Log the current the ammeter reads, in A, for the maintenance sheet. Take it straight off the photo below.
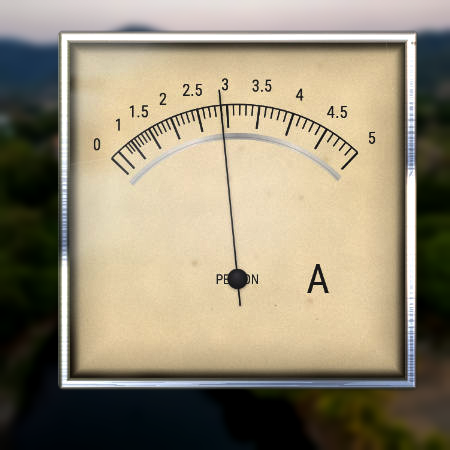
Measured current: 2.9 A
